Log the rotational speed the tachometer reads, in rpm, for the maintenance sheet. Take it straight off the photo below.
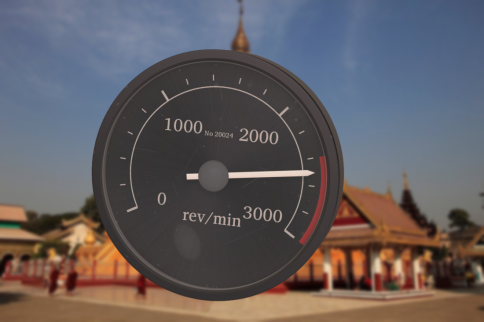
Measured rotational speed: 2500 rpm
